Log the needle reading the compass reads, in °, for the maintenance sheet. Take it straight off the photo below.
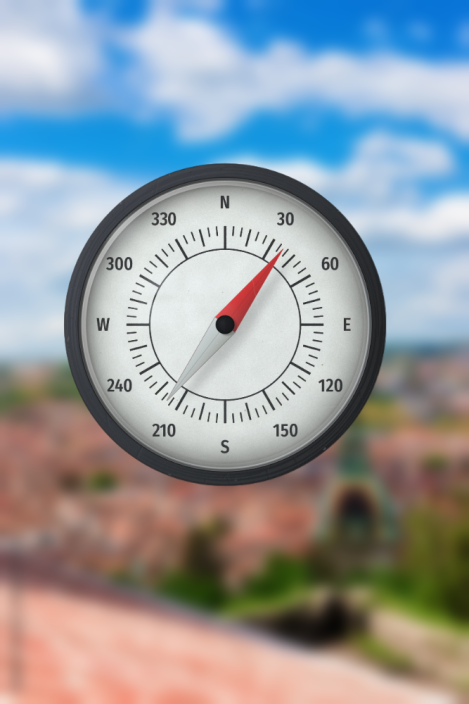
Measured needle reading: 37.5 °
